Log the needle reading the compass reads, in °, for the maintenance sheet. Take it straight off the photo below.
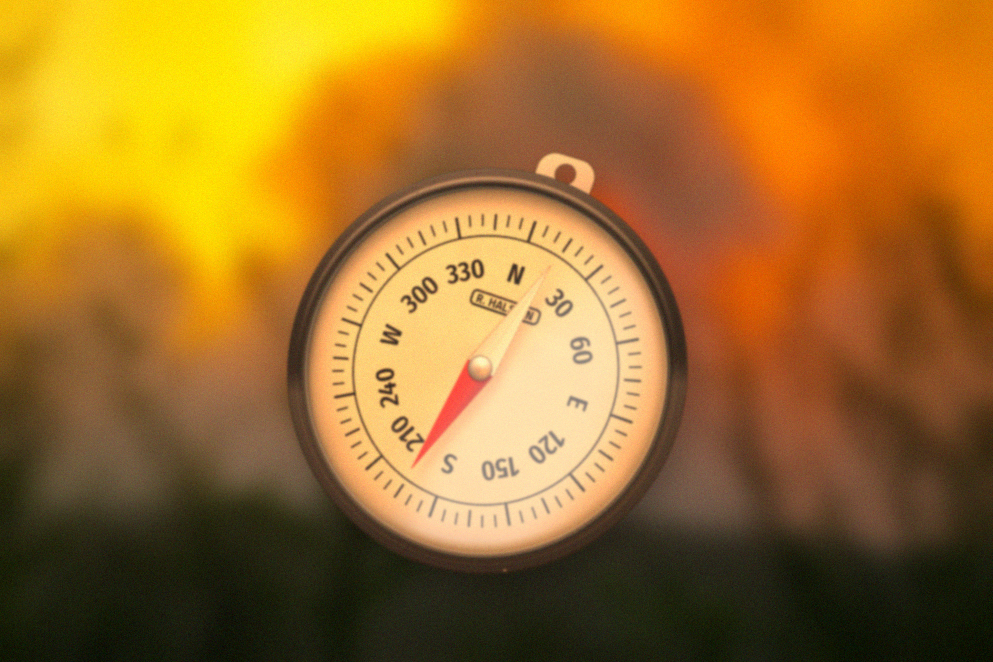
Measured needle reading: 195 °
